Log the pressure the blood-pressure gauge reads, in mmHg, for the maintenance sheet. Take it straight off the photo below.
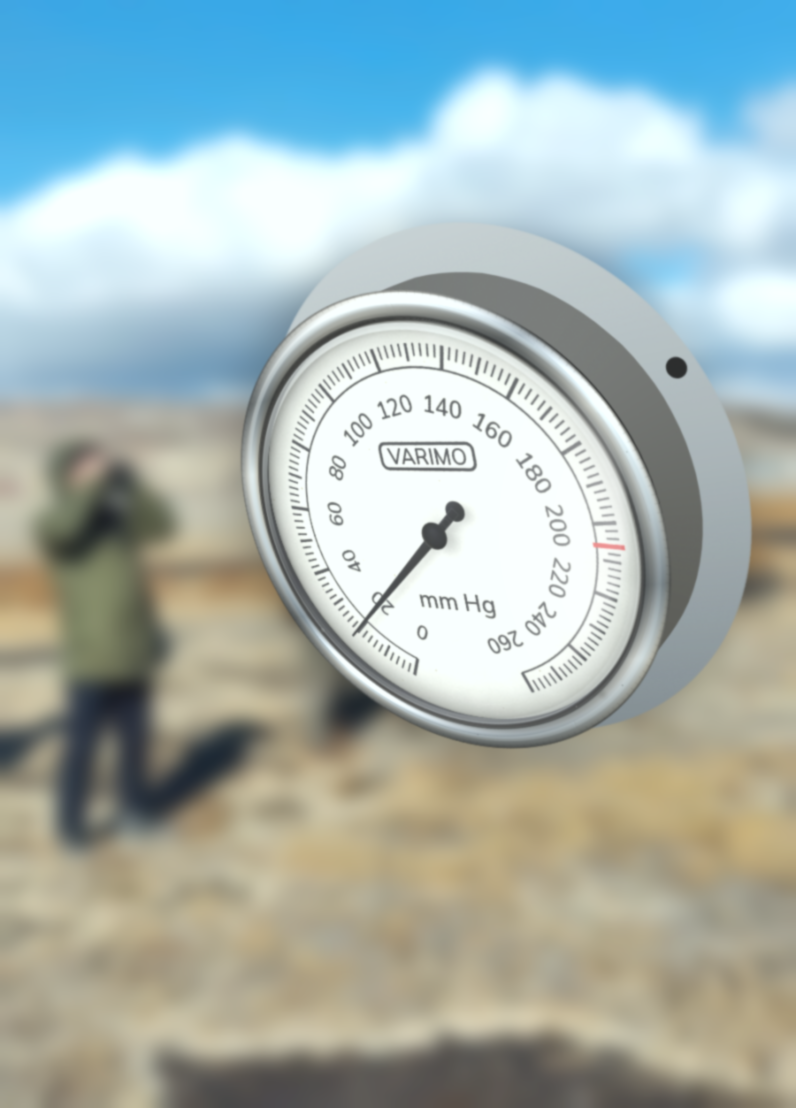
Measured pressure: 20 mmHg
